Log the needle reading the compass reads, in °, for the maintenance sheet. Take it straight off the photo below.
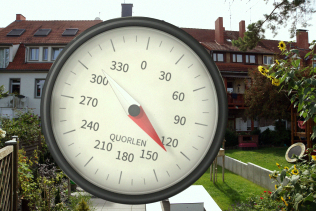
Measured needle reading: 130 °
